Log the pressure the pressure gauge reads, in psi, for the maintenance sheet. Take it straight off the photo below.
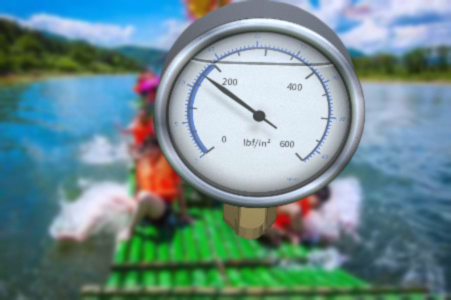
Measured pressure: 175 psi
